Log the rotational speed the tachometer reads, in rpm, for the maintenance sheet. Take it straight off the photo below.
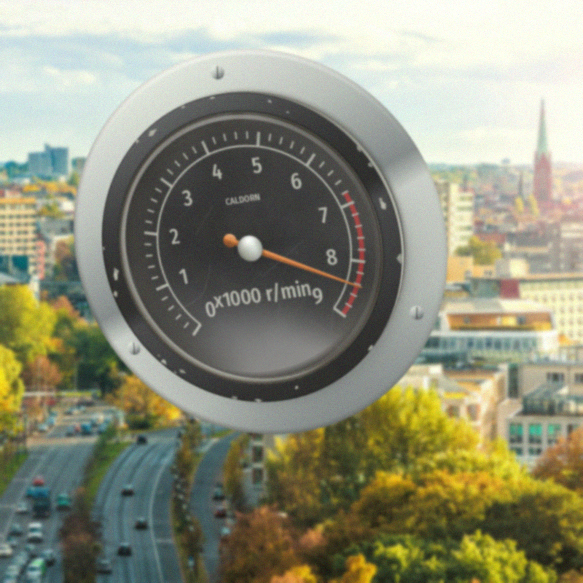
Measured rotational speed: 8400 rpm
